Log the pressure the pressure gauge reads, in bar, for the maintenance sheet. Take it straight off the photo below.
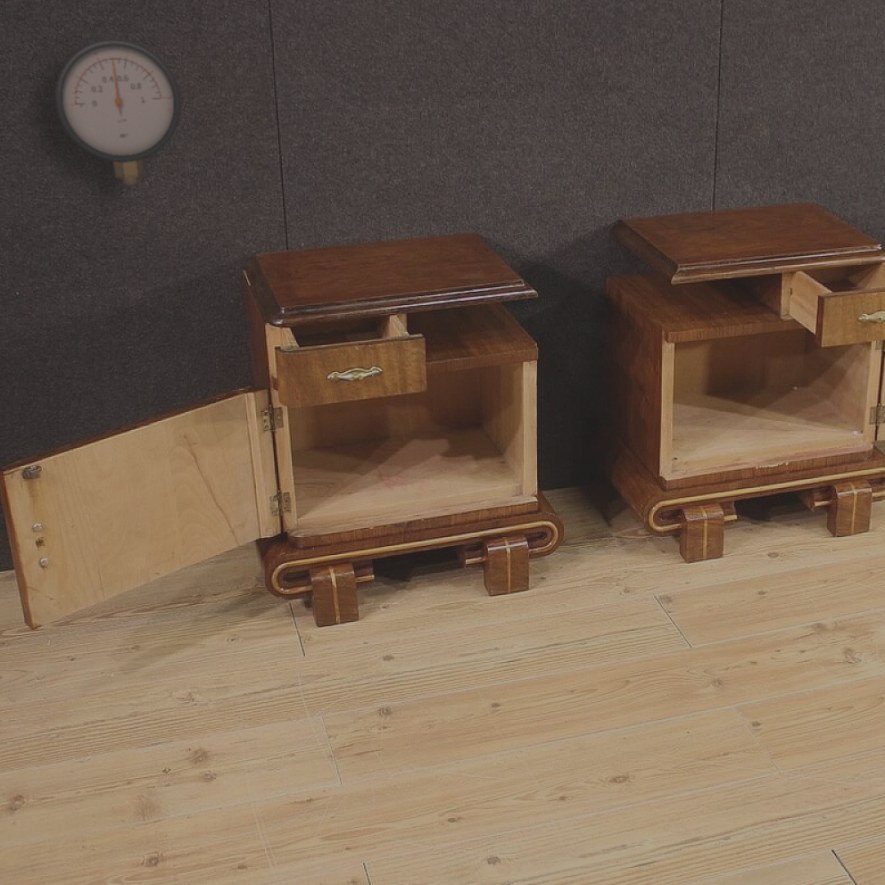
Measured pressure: 0.5 bar
